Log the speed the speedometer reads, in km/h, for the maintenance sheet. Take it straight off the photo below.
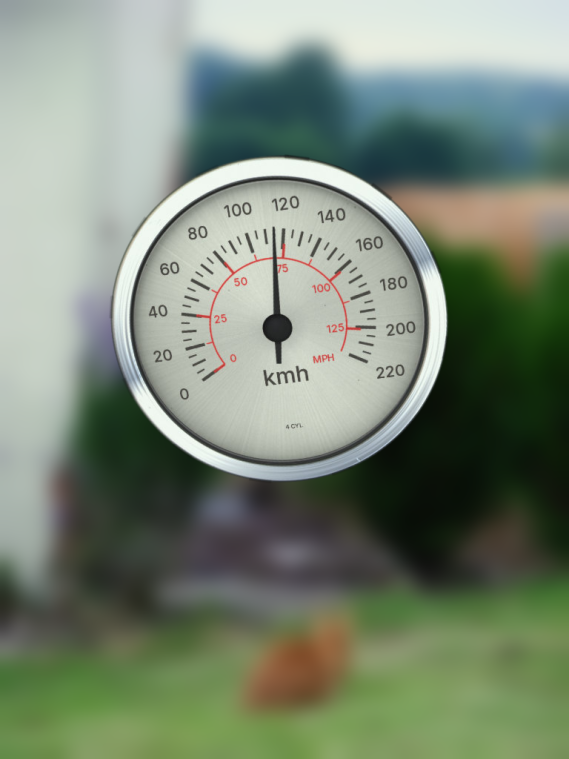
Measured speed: 115 km/h
